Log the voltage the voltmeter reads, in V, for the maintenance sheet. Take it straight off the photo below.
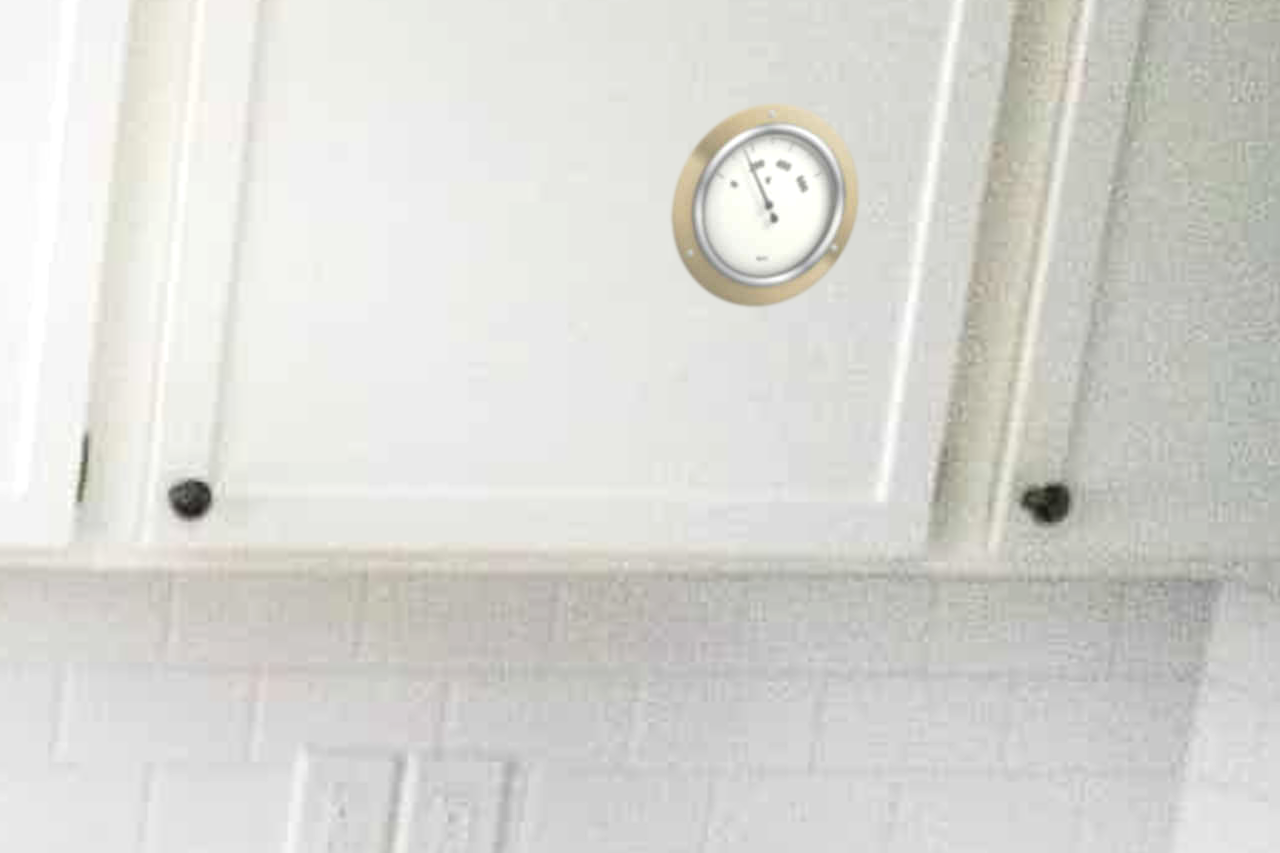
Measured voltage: 150 V
